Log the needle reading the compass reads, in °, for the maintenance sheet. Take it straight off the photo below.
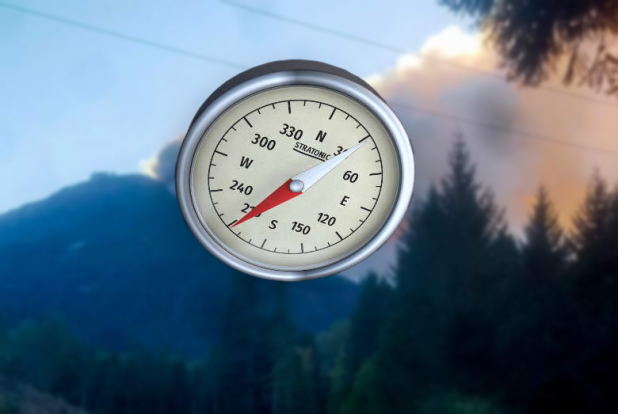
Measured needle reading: 210 °
